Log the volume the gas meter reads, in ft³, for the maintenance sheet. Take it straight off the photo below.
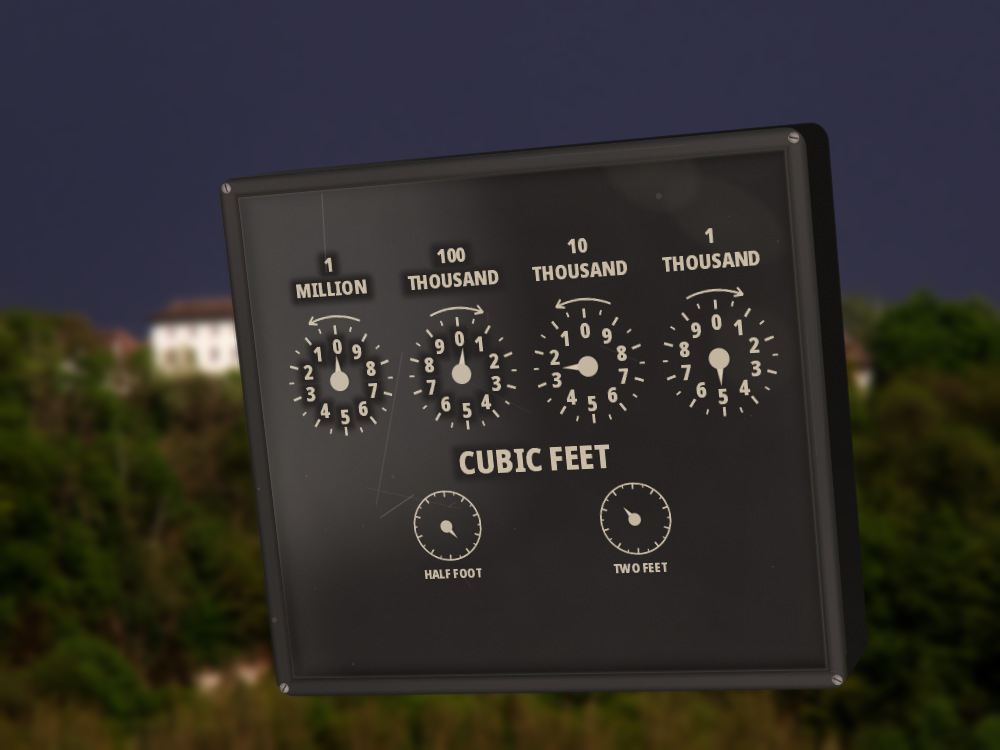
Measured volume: 2500 ft³
